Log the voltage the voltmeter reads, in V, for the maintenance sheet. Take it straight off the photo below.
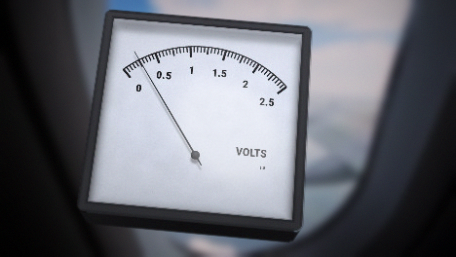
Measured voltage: 0.25 V
